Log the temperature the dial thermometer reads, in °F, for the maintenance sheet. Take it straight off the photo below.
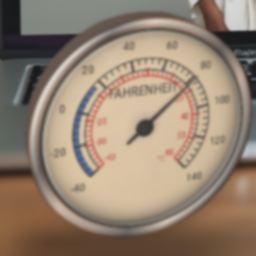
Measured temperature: 80 °F
